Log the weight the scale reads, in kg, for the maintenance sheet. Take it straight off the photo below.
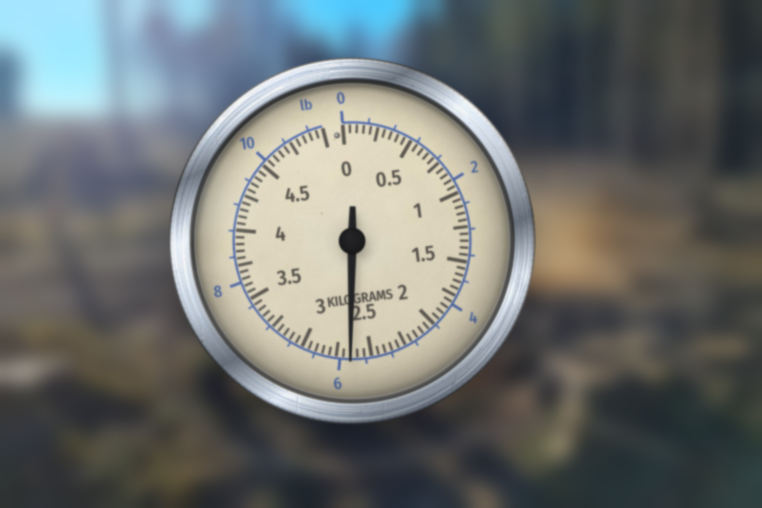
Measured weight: 2.65 kg
